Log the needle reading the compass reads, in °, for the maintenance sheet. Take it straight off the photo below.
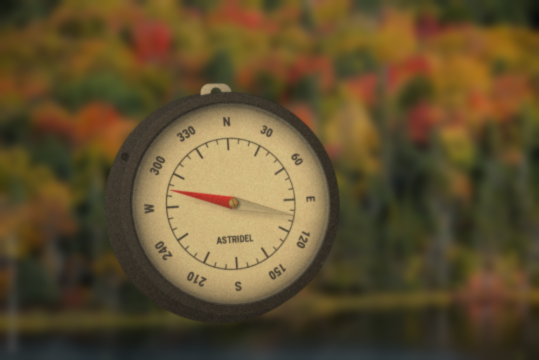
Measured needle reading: 285 °
